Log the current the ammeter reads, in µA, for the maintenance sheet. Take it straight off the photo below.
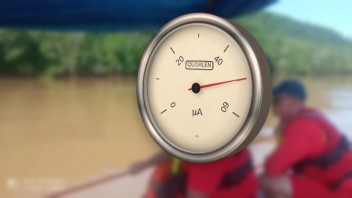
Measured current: 50 µA
